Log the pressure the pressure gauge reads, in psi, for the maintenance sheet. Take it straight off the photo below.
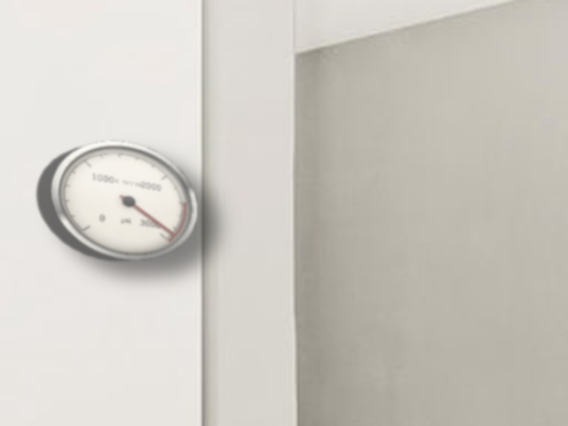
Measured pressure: 2900 psi
